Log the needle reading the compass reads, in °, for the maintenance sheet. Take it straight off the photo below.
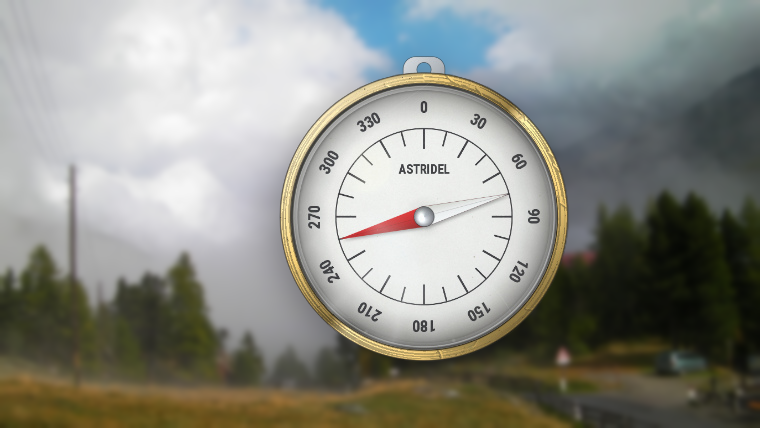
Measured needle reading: 255 °
